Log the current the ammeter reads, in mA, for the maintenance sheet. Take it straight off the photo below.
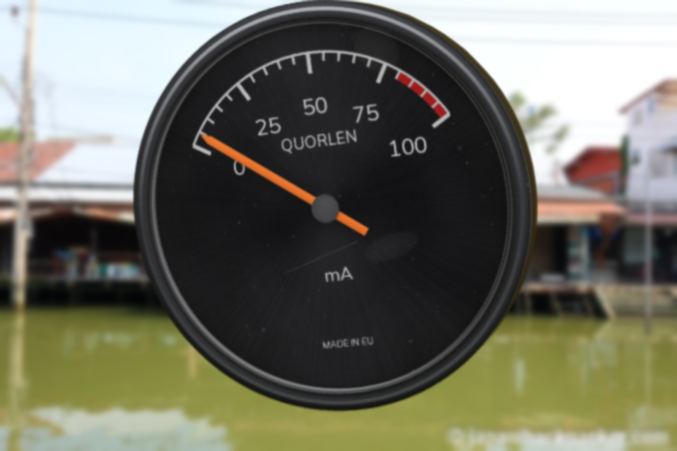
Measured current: 5 mA
